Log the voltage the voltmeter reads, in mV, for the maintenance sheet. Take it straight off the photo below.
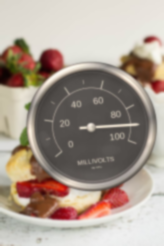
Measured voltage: 90 mV
